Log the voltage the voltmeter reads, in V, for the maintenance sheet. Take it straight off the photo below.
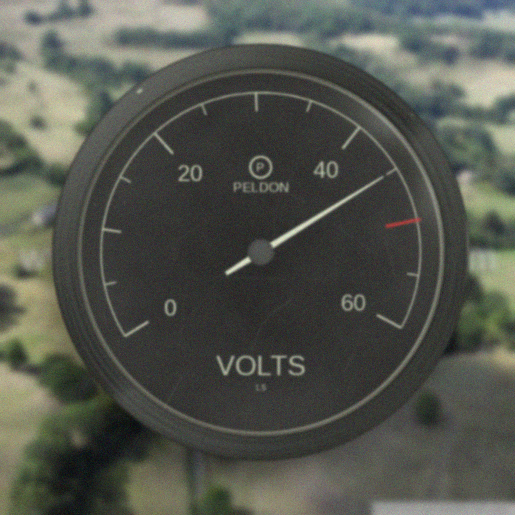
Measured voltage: 45 V
